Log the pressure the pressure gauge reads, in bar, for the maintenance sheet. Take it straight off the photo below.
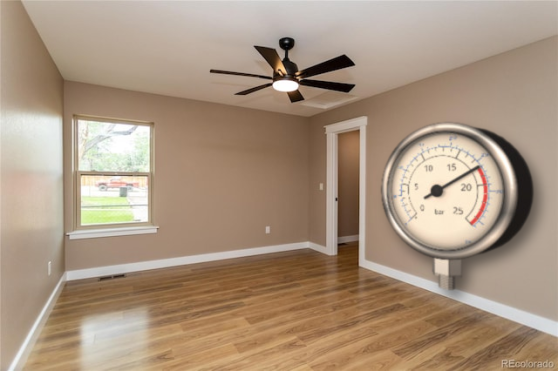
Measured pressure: 18 bar
